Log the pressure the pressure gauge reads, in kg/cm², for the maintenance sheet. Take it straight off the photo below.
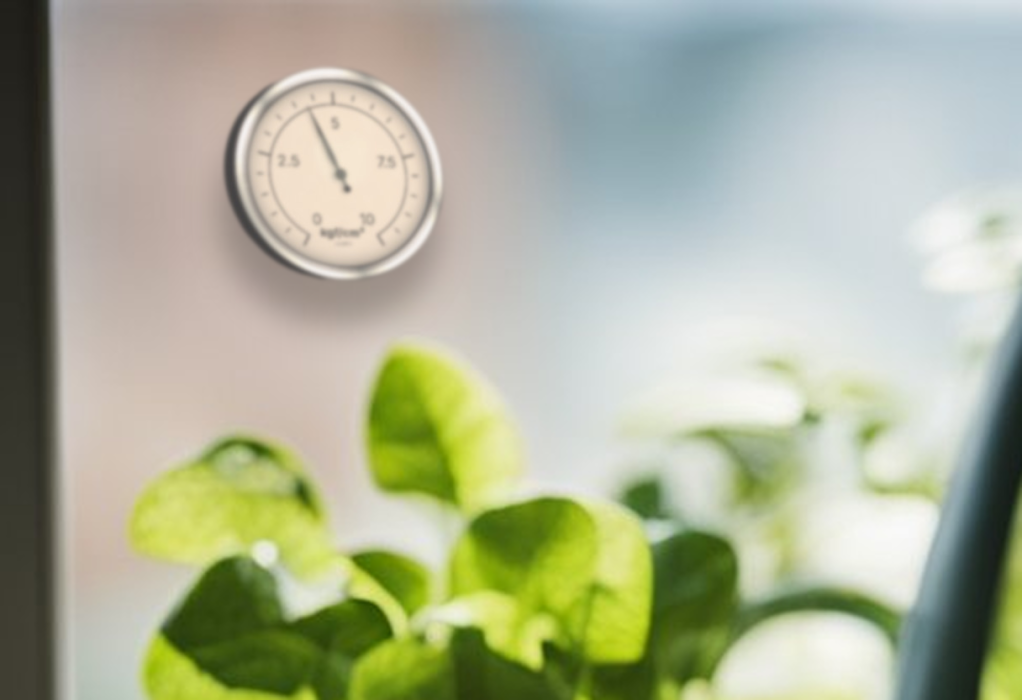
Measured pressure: 4.25 kg/cm²
